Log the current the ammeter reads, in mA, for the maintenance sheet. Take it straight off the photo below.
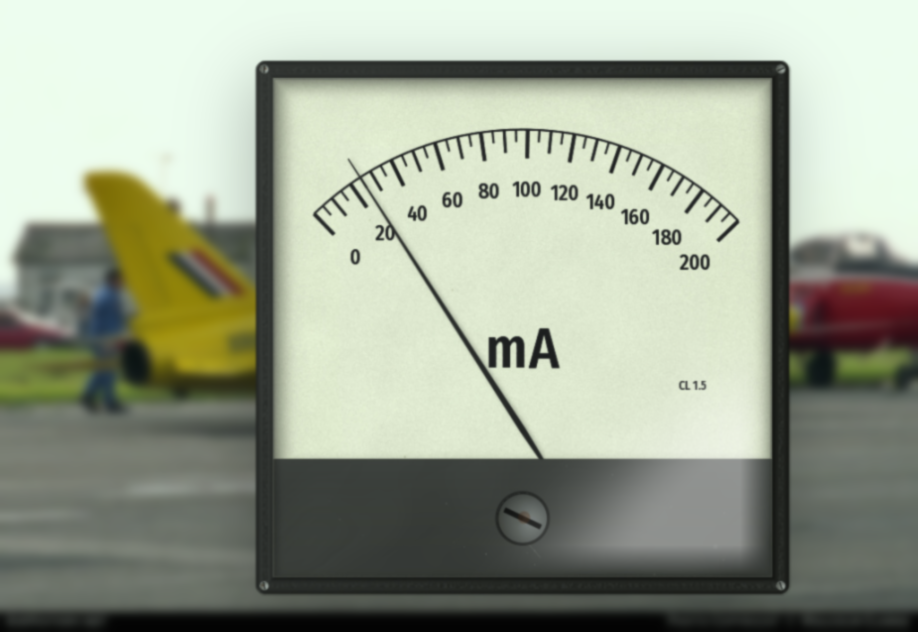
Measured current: 25 mA
